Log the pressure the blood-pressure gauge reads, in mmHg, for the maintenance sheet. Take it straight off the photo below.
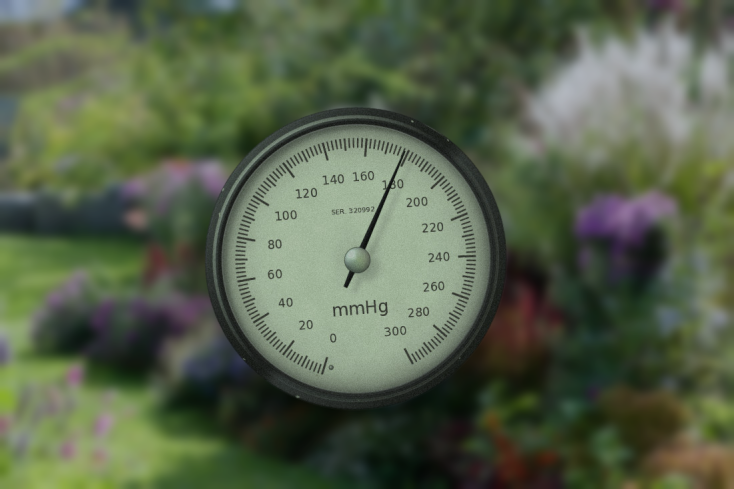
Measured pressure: 178 mmHg
